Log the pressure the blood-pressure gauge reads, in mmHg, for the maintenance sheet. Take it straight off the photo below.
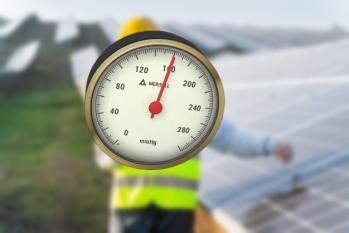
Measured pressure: 160 mmHg
